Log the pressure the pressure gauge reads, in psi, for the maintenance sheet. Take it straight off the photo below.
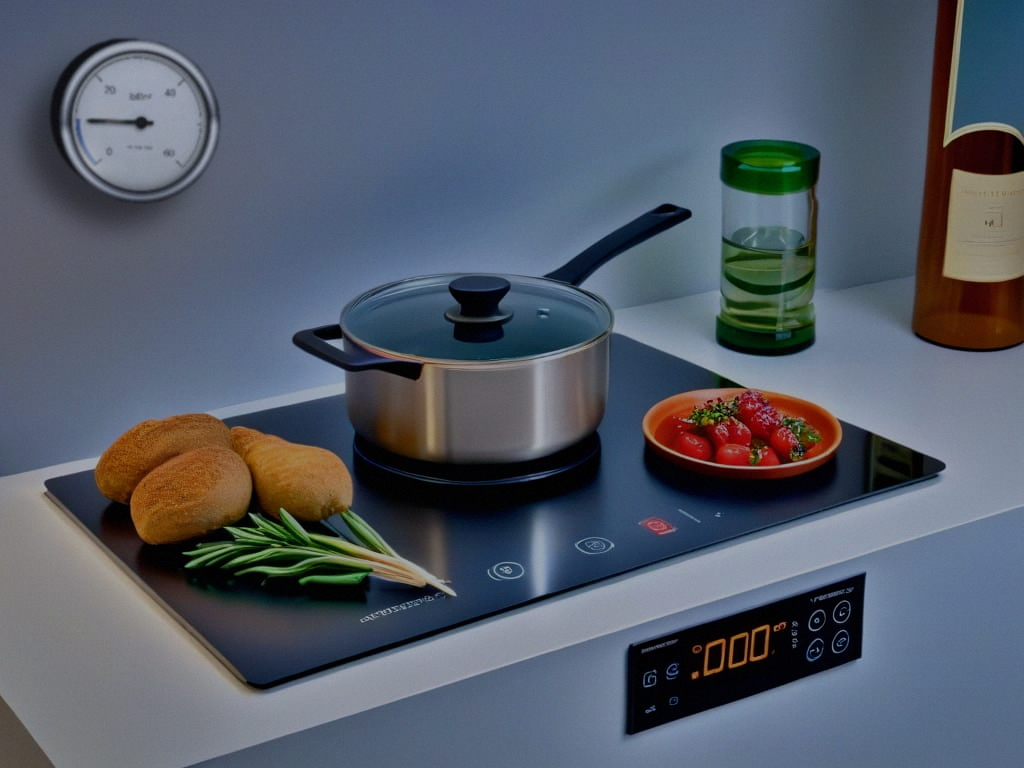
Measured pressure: 10 psi
